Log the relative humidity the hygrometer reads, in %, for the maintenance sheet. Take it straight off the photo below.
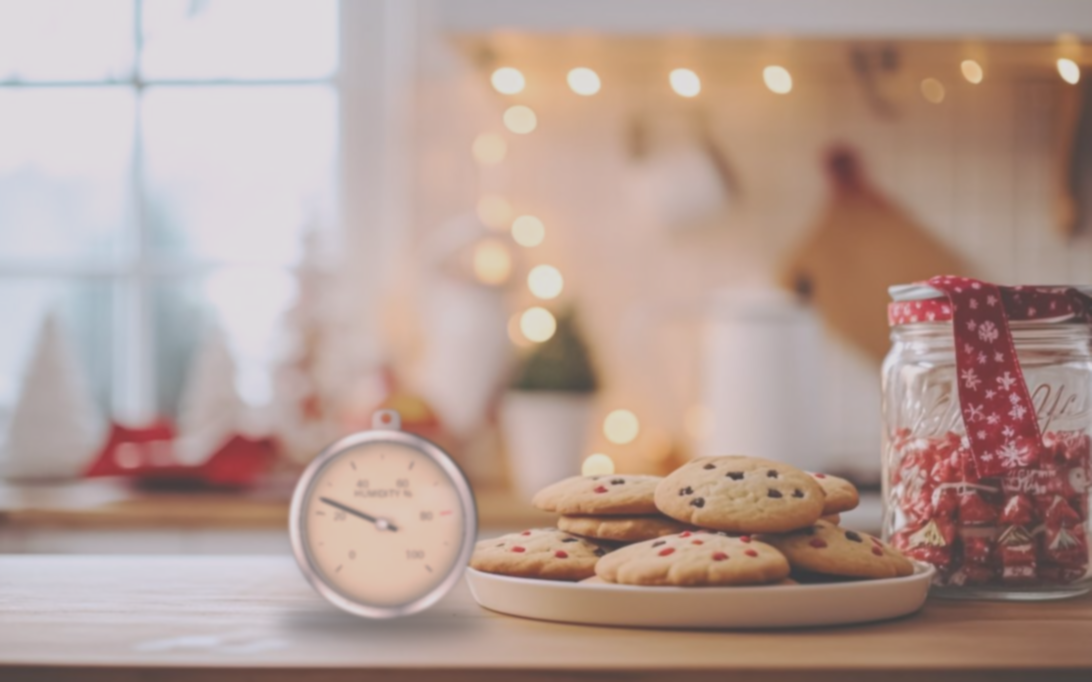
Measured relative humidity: 25 %
